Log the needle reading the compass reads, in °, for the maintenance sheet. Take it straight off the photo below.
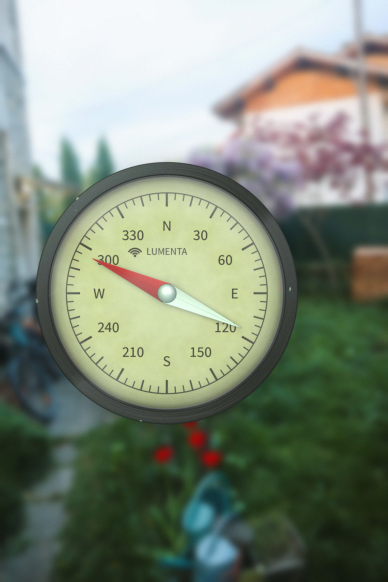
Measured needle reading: 295 °
